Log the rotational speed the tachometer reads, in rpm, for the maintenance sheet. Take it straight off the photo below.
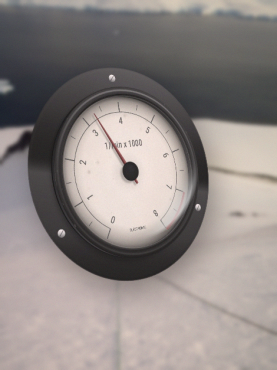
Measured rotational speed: 3250 rpm
